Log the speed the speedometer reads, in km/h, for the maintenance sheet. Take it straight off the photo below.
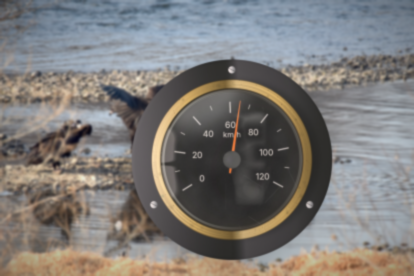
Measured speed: 65 km/h
